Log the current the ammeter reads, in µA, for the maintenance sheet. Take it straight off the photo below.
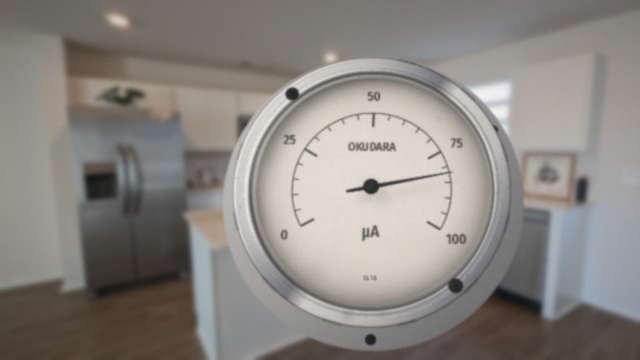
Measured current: 82.5 µA
